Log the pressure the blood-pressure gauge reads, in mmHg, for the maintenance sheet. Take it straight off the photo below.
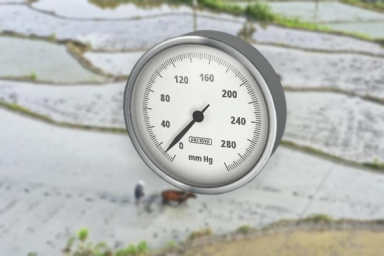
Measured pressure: 10 mmHg
